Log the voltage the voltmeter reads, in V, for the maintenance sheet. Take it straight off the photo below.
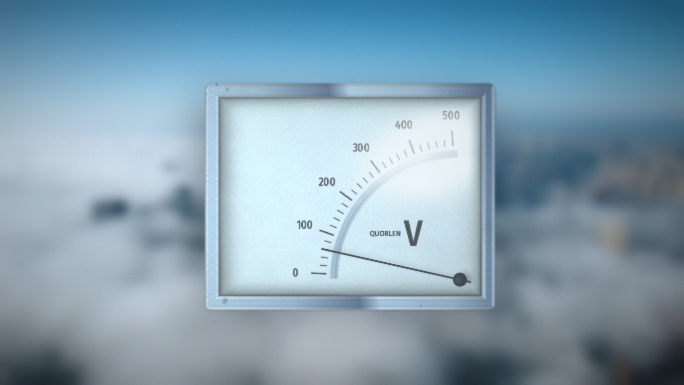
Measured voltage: 60 V
